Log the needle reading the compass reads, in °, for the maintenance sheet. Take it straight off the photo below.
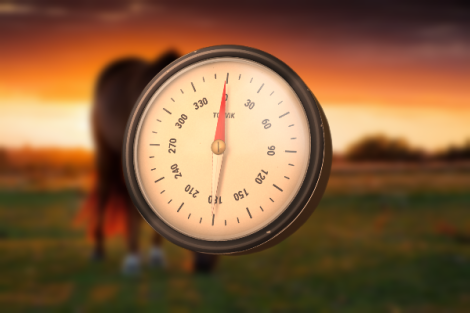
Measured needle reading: 0 °
